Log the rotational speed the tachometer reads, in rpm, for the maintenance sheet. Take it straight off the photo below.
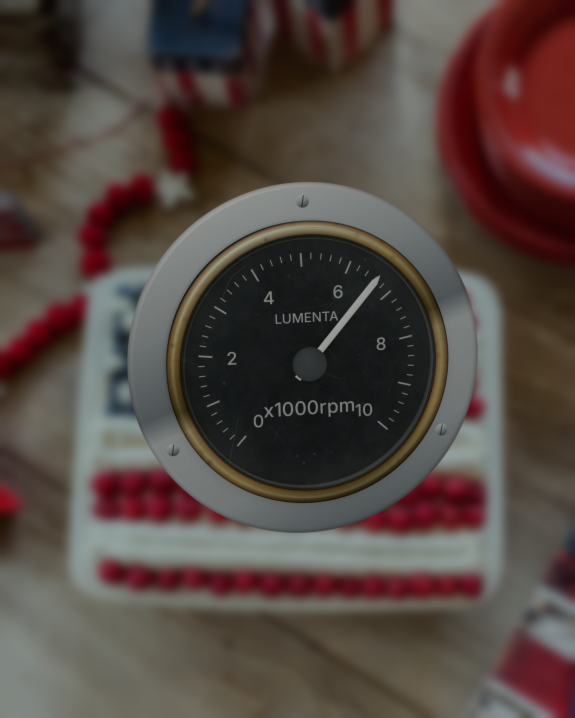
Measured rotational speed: 6600 rpm
